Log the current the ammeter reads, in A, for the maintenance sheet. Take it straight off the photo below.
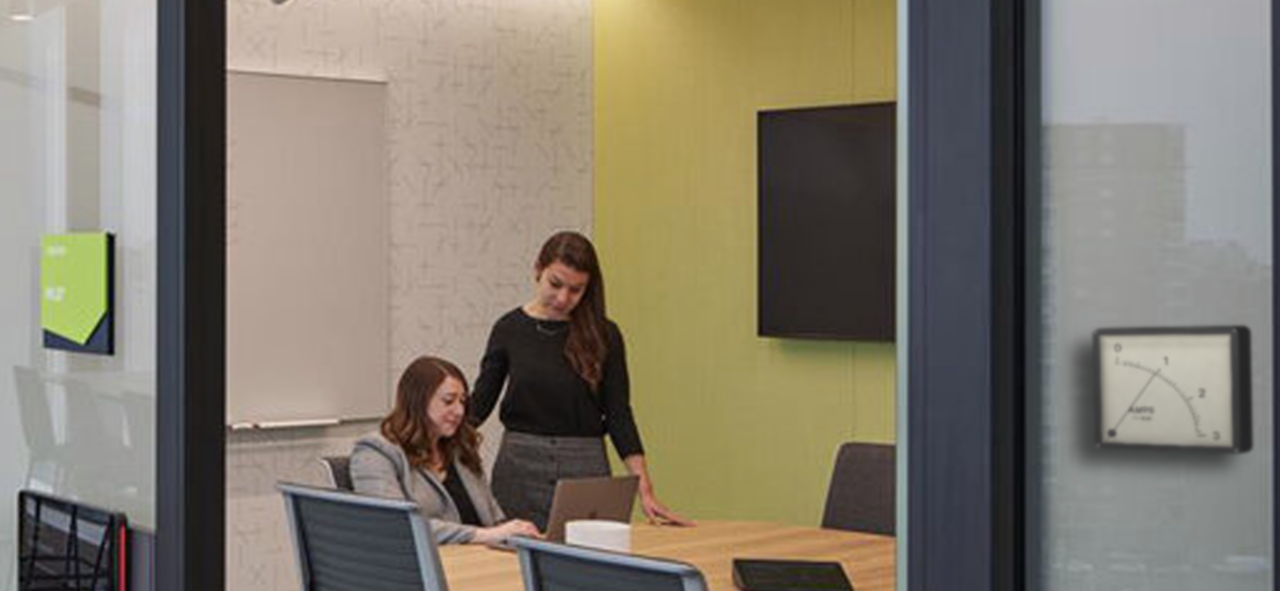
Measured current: 1 A
